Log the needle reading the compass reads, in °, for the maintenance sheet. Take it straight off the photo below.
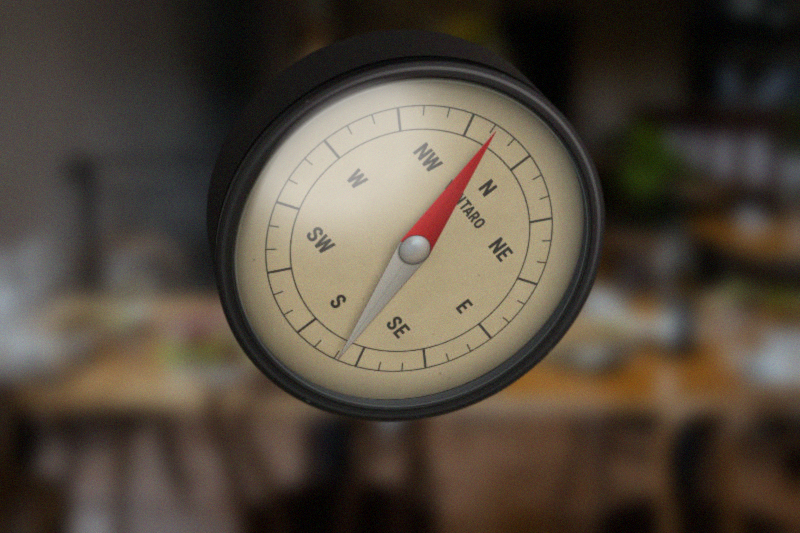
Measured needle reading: 340 °
